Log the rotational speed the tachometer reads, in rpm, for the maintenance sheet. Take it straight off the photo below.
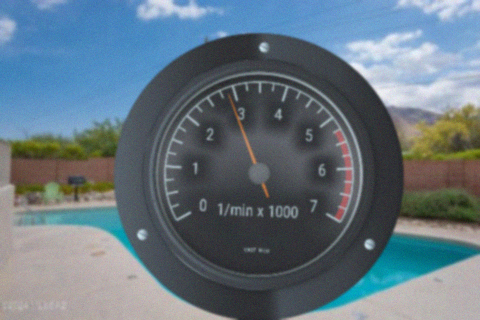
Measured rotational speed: 2875 rpm
